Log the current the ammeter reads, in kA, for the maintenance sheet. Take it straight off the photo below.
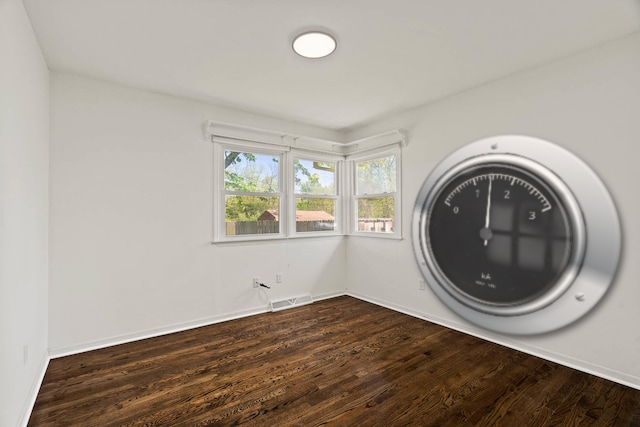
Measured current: 1.5 kA
